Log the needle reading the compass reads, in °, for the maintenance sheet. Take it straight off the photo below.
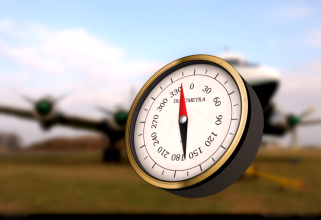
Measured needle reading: 345 °
